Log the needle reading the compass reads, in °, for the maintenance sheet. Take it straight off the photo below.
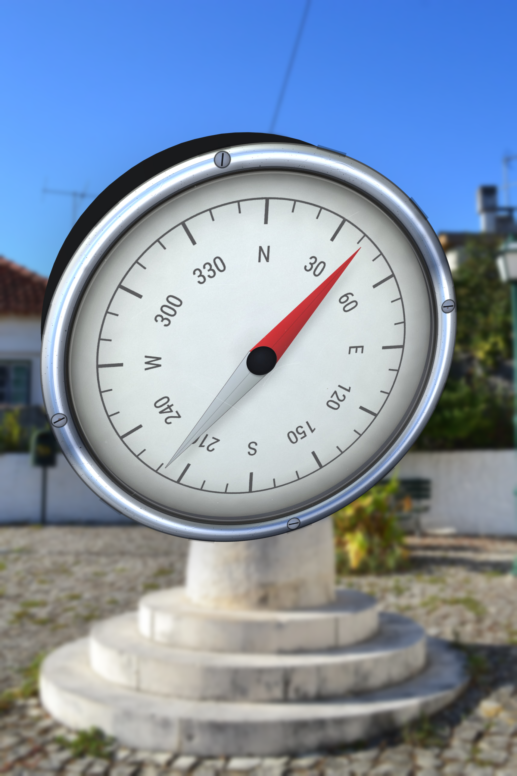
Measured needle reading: 40 °
